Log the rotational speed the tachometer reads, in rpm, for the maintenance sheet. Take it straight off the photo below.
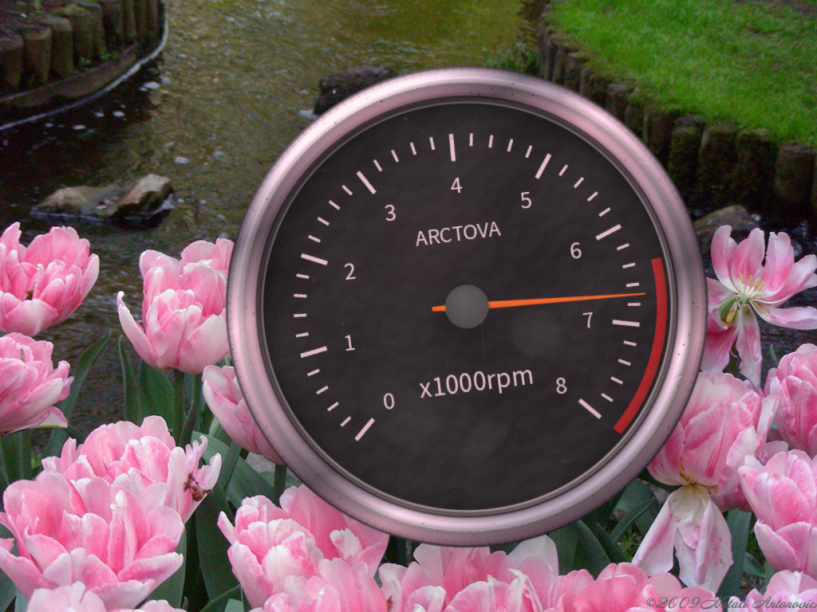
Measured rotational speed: 6700 rpm
